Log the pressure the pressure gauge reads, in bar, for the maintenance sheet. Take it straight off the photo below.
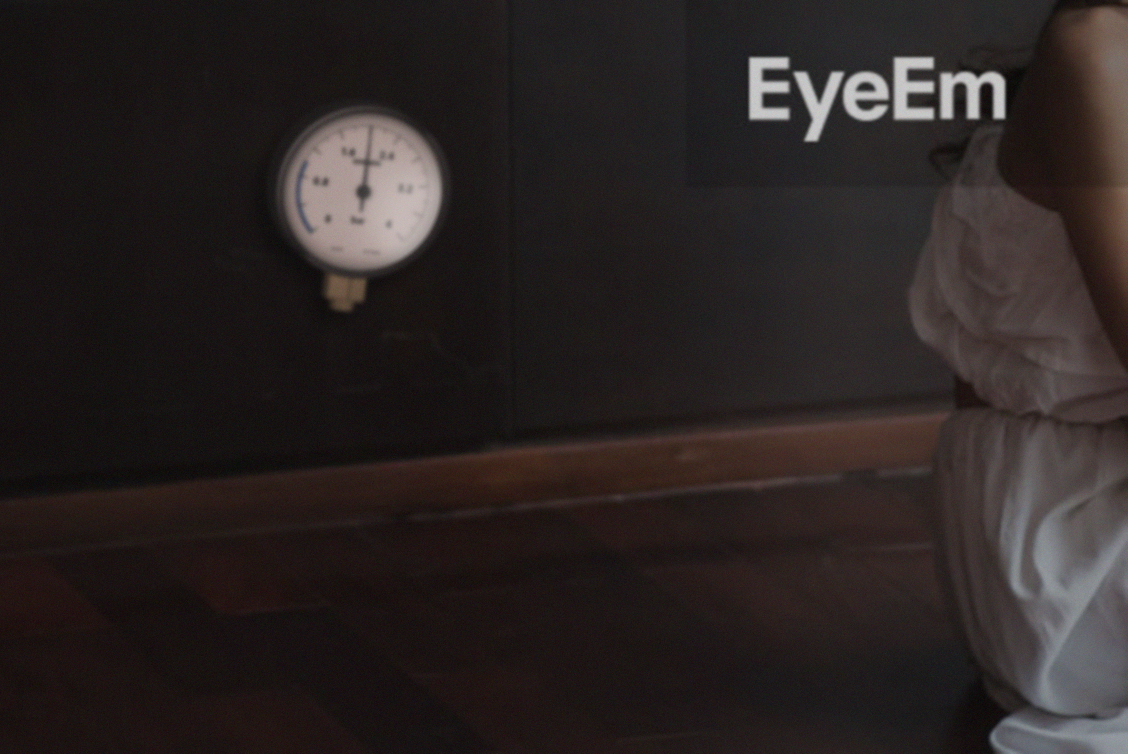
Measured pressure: 2 bar
